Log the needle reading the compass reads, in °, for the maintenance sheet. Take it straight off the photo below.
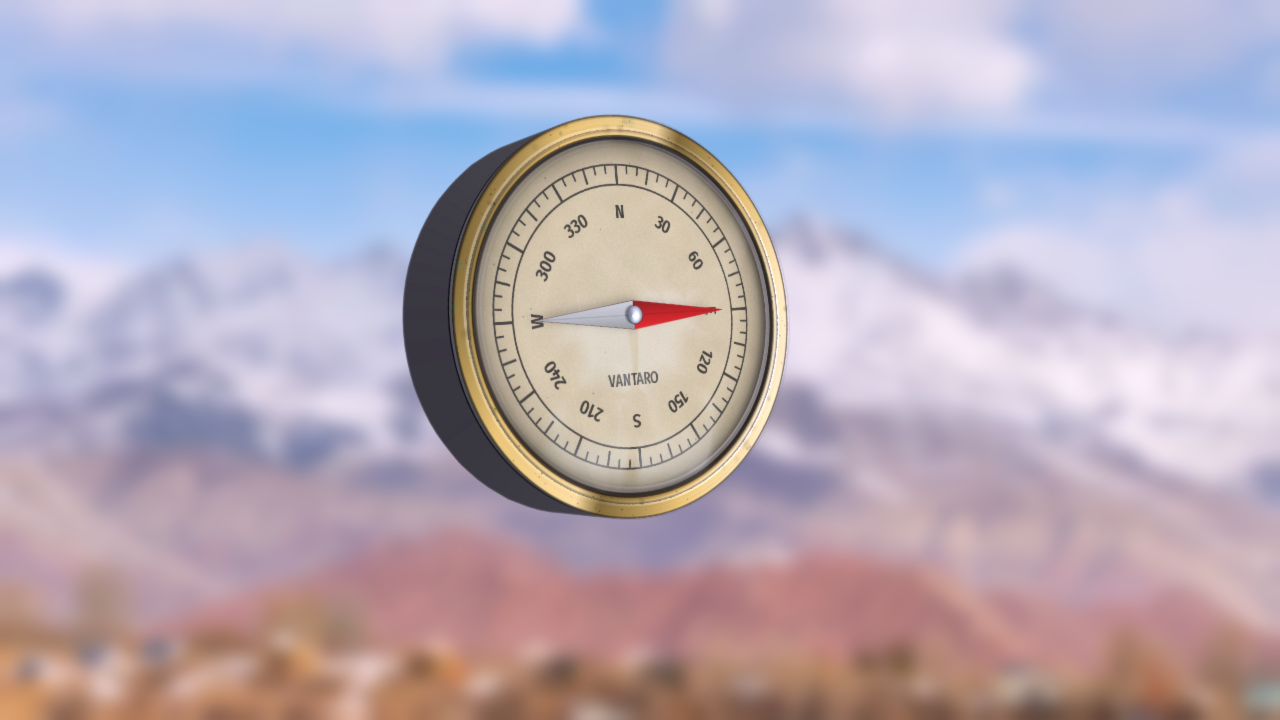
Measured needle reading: 90 °
